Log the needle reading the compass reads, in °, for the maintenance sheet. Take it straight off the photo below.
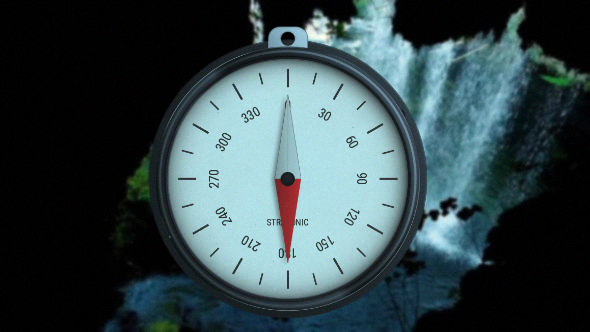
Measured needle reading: 180 °
